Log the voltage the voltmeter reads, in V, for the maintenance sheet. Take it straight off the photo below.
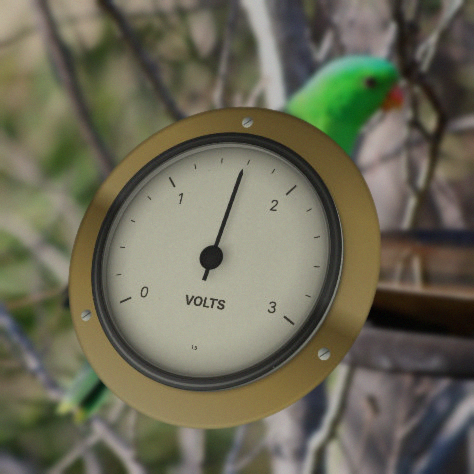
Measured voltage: 1.6 V
